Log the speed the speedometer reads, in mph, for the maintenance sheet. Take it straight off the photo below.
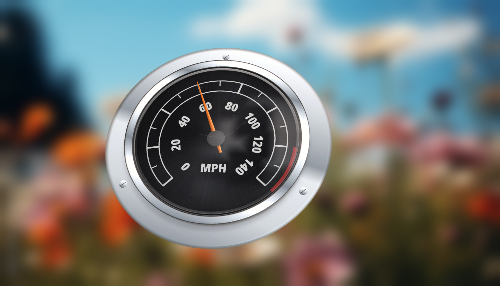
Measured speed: 60 mph
